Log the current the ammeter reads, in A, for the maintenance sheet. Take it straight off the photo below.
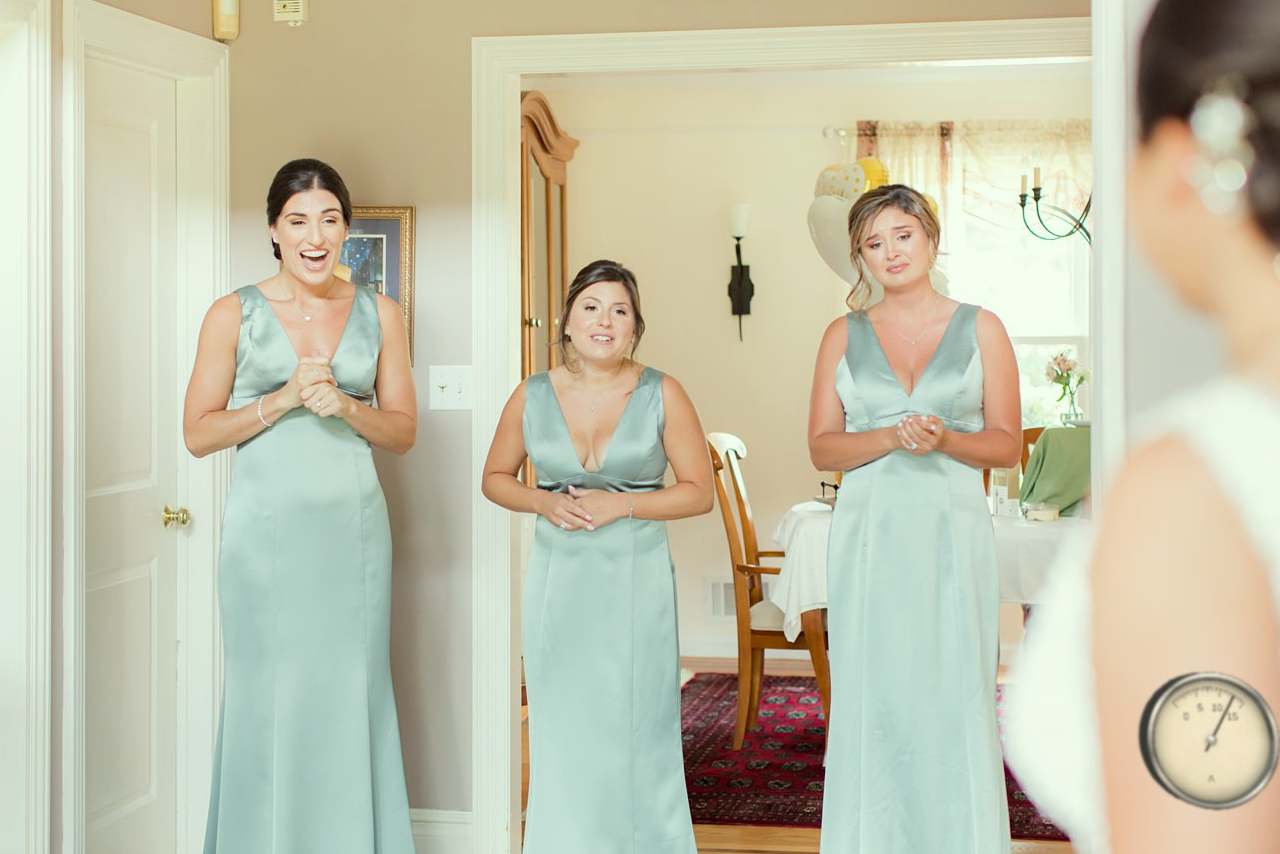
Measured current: 12.5 A
